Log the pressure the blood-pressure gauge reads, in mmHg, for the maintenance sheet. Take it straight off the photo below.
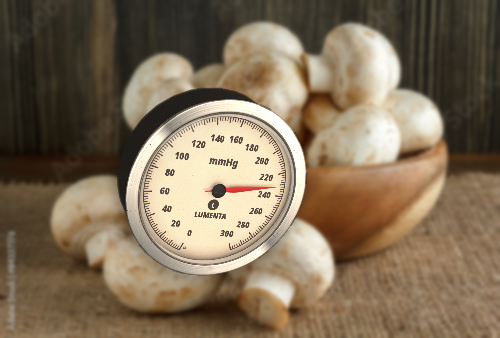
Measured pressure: 230 mmHg
